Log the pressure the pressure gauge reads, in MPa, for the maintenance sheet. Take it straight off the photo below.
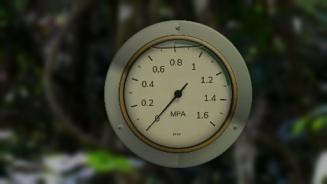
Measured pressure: 0 MPa
